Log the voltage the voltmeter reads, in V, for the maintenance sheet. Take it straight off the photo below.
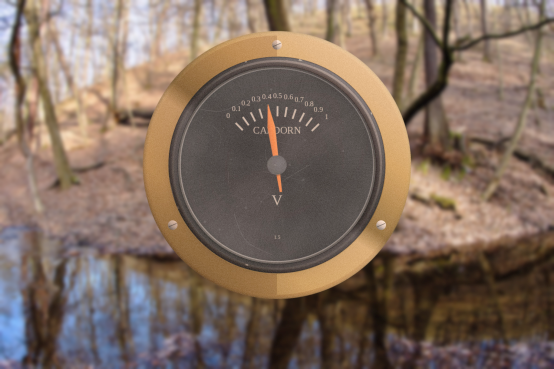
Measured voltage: 0.4 V
